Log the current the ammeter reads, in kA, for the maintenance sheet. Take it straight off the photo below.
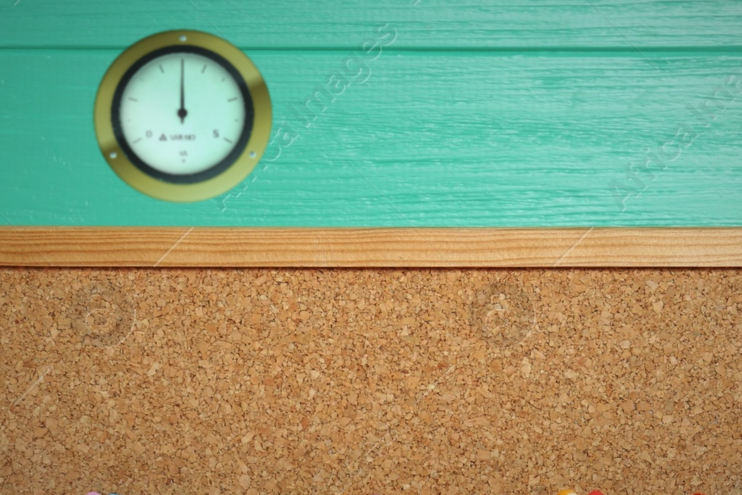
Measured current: 2.5 kA
